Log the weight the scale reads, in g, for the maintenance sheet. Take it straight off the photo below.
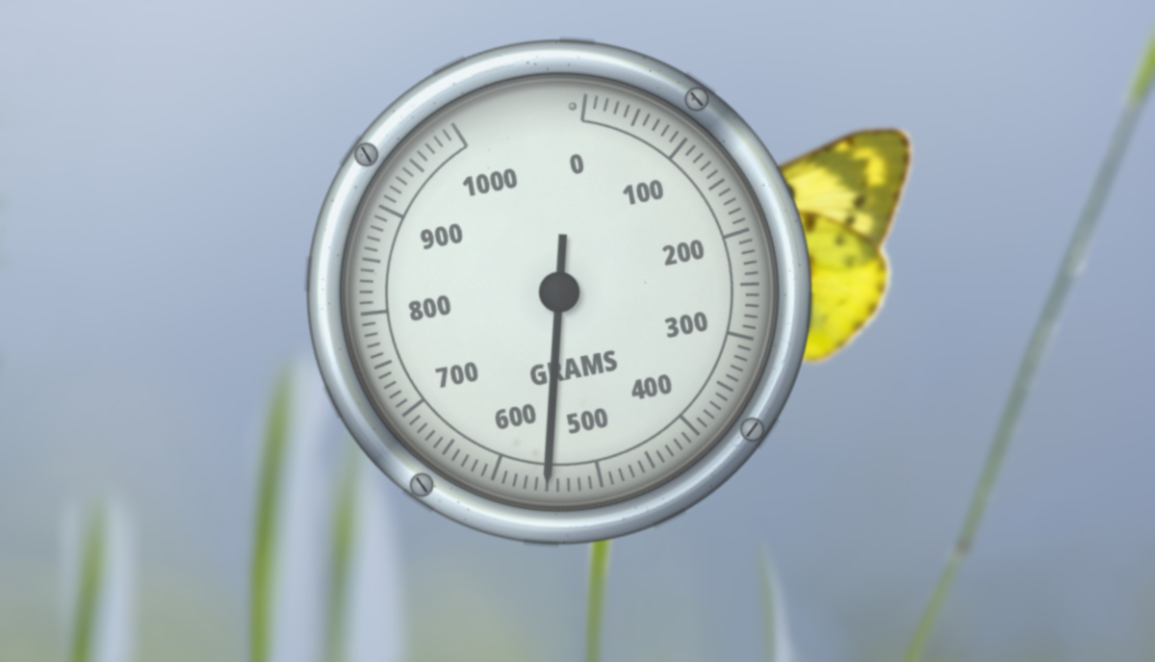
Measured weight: 550 g
